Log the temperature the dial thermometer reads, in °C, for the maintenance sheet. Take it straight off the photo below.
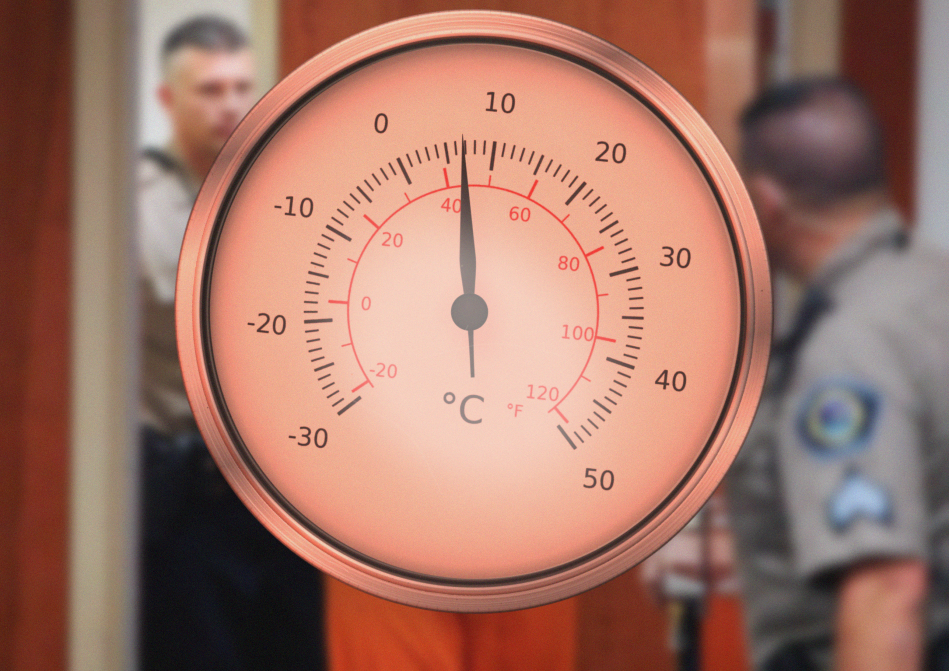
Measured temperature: 7 °C
